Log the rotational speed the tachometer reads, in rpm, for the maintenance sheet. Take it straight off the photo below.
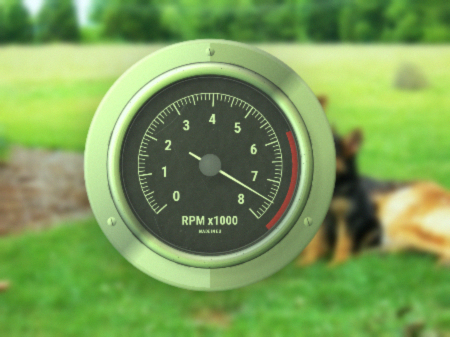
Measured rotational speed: 7500 rpm
